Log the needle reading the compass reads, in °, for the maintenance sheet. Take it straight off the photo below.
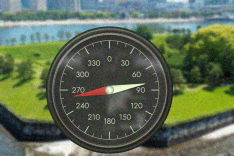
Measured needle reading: 260 °
